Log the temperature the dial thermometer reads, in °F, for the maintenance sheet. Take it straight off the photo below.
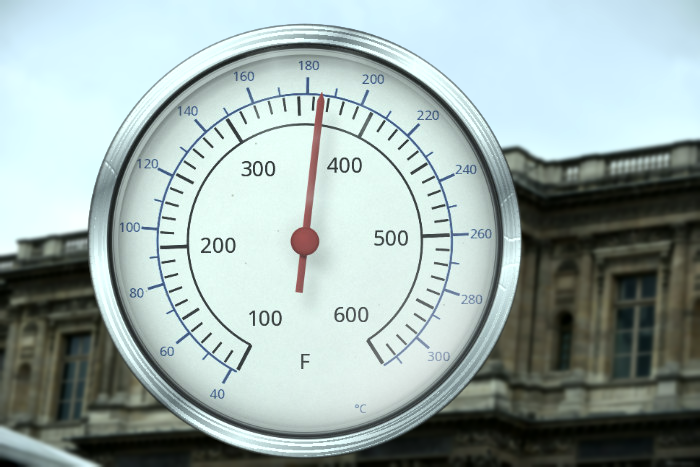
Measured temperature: 365 °F
